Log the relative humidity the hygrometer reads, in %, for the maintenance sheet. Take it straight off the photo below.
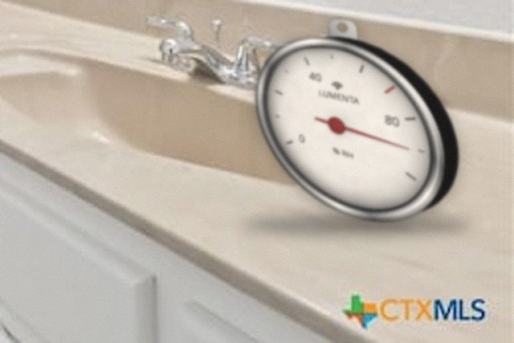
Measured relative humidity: 90 %
